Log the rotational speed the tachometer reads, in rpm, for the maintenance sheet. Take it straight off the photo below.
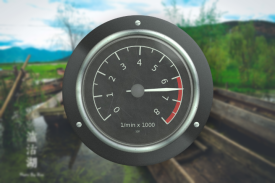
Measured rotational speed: 6500 rpm
